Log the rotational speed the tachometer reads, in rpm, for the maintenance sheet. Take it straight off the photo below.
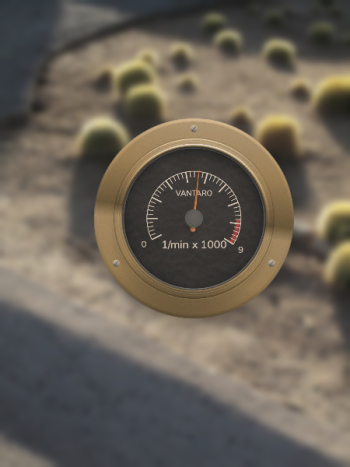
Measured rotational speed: 4600 rpm
